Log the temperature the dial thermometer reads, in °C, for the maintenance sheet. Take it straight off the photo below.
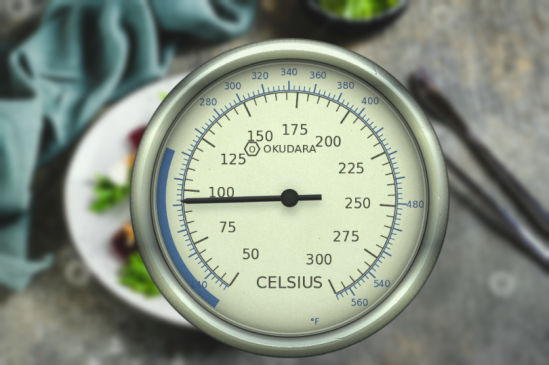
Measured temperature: 95 °C
